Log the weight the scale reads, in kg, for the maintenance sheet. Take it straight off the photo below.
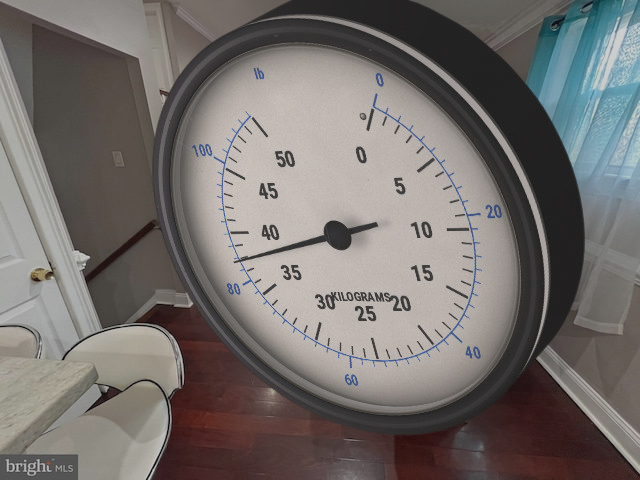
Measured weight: 38 kg
